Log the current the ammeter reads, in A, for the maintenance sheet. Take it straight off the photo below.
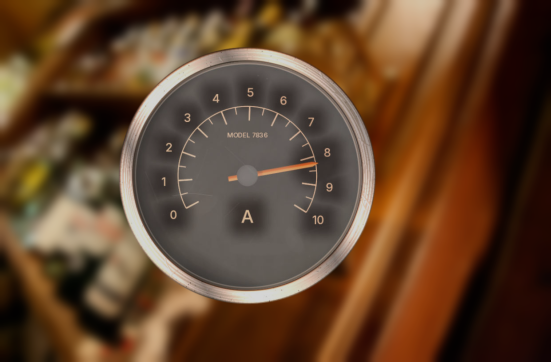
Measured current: 8.25 A
